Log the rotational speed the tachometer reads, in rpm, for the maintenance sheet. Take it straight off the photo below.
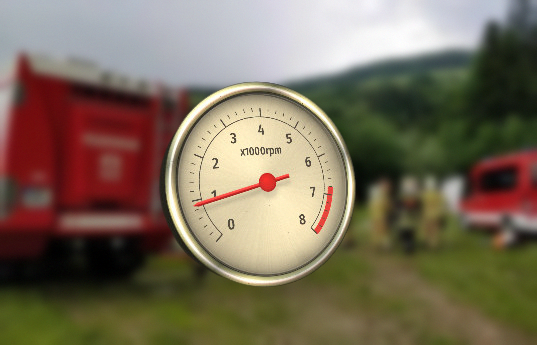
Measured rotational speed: 900 rpm
